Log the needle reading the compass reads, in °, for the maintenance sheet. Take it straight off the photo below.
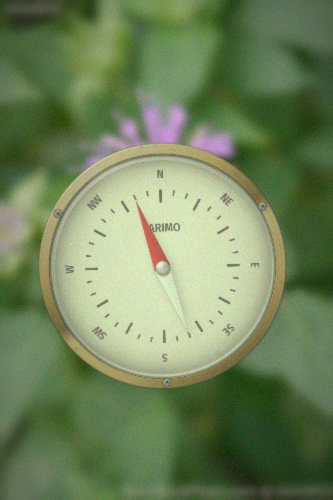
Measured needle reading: 340 °
